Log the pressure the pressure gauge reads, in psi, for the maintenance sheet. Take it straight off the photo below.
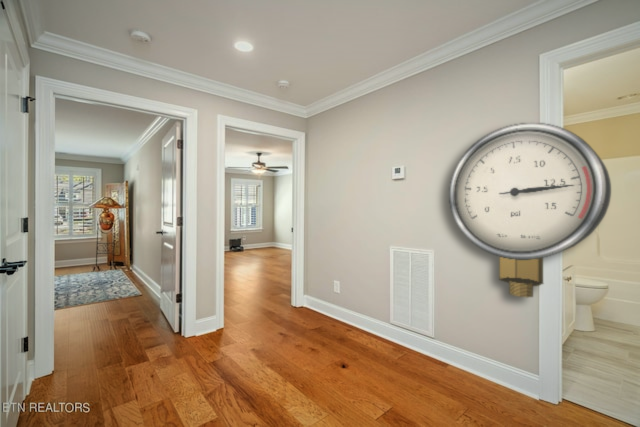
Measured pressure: 13 psi
